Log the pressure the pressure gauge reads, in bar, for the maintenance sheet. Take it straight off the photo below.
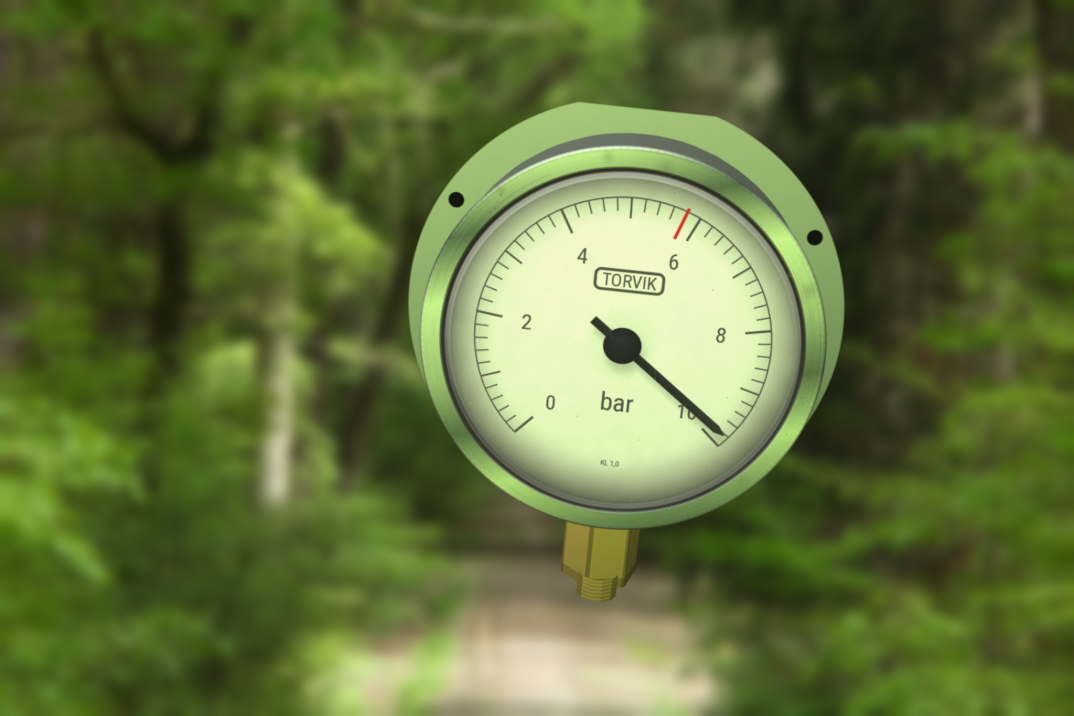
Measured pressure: 9.8 bar
